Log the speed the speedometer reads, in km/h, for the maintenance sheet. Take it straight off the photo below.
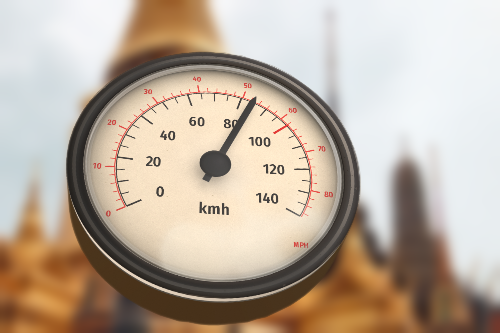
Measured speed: 85 km/h
